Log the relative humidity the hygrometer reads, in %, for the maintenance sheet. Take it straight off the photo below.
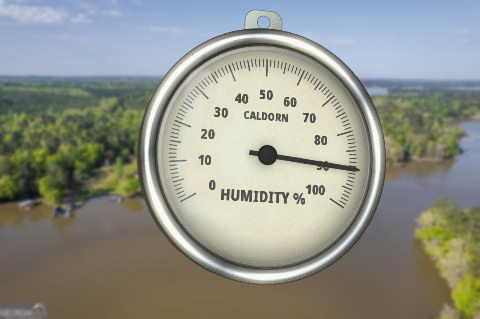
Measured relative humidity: 90 %
